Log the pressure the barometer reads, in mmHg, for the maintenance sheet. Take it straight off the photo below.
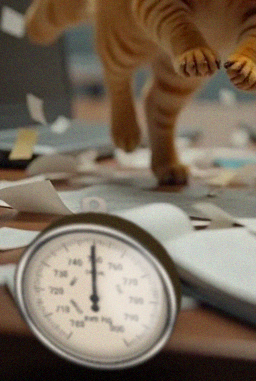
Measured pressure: 750 mmHg
